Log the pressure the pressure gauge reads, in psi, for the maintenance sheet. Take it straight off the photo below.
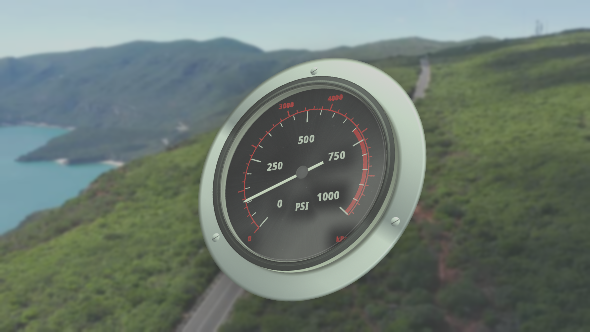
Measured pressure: 100 psi
